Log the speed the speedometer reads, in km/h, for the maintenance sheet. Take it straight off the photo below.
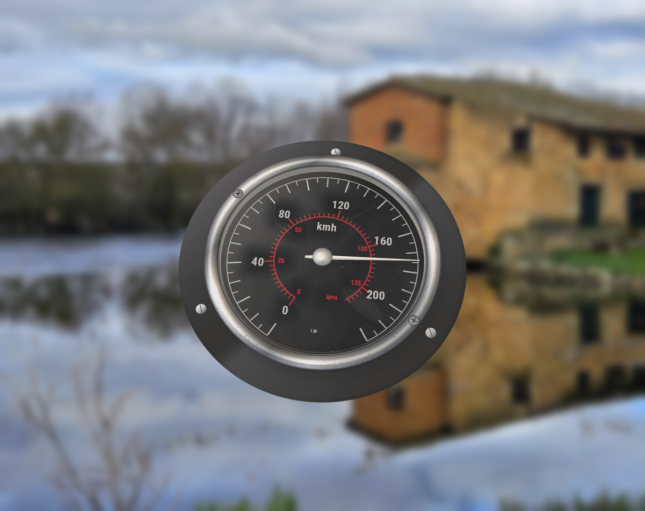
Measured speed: 175 km/h
